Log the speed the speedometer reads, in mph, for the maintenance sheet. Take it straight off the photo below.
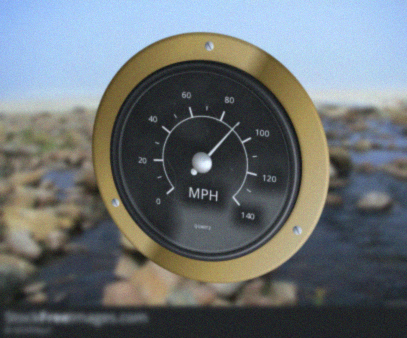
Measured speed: 90 mph
